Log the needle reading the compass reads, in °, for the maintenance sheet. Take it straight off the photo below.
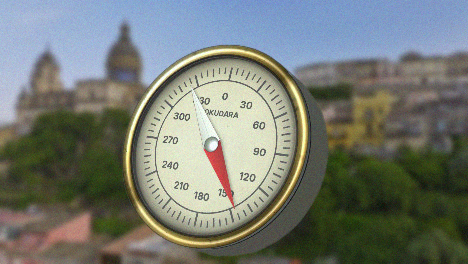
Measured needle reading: 145 °
